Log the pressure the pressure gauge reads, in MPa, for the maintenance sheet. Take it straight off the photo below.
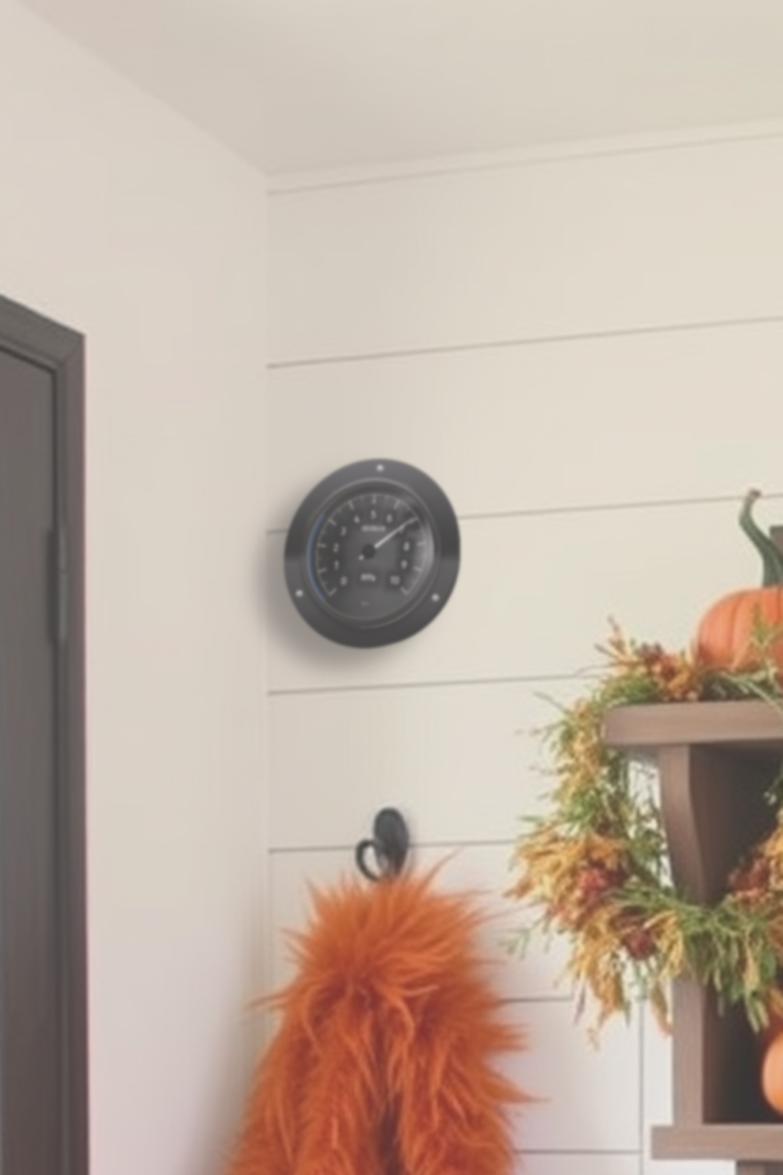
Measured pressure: 7 MPa
